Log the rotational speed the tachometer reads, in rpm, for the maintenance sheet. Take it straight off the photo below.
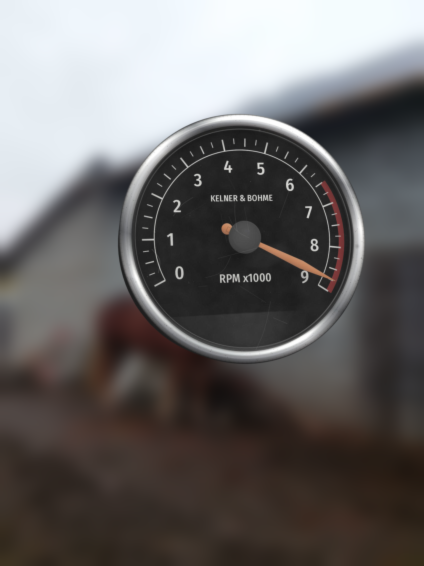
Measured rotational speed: 8750 rpm
